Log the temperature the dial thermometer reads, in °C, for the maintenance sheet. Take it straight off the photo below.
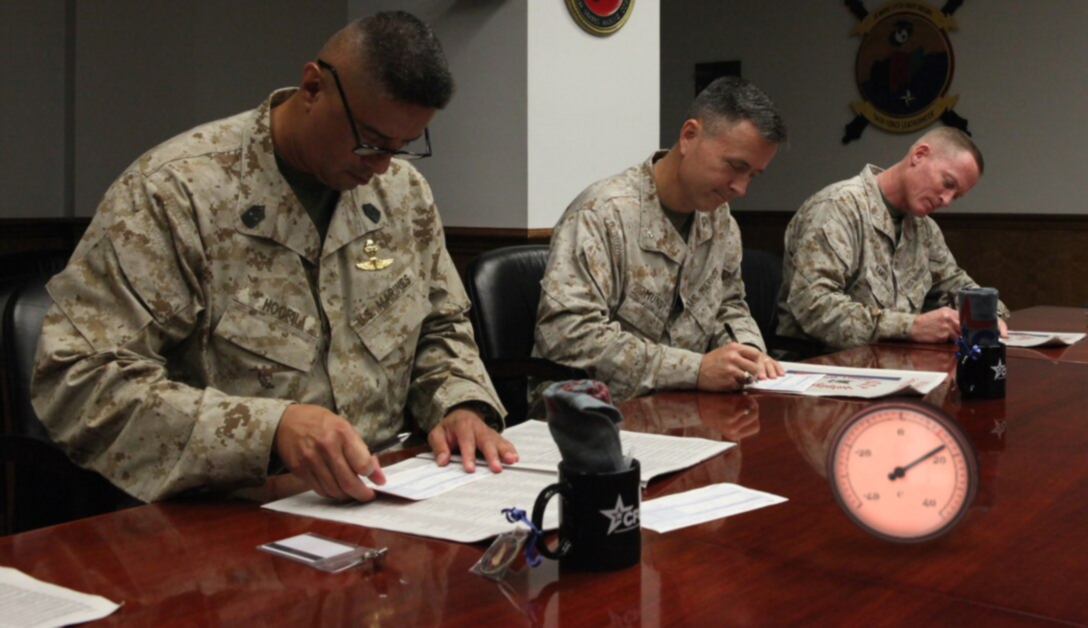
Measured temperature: 16 °C
